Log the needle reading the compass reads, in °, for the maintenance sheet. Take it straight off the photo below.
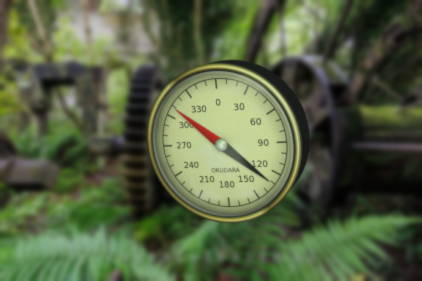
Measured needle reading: 310 °
